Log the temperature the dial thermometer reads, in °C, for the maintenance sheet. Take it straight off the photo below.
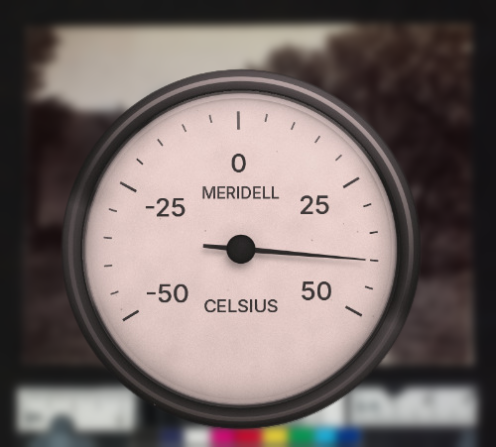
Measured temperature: 40 °C
